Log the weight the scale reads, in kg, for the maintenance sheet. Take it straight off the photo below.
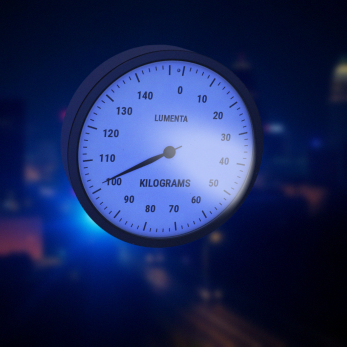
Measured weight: 102 kg
